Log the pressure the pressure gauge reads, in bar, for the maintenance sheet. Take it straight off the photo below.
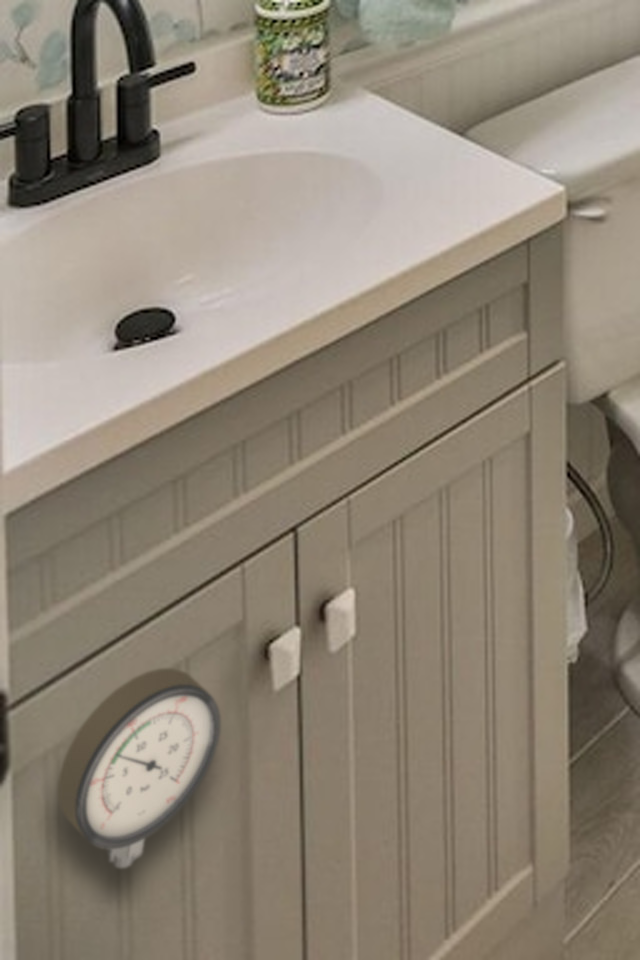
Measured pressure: 7.5 bar
